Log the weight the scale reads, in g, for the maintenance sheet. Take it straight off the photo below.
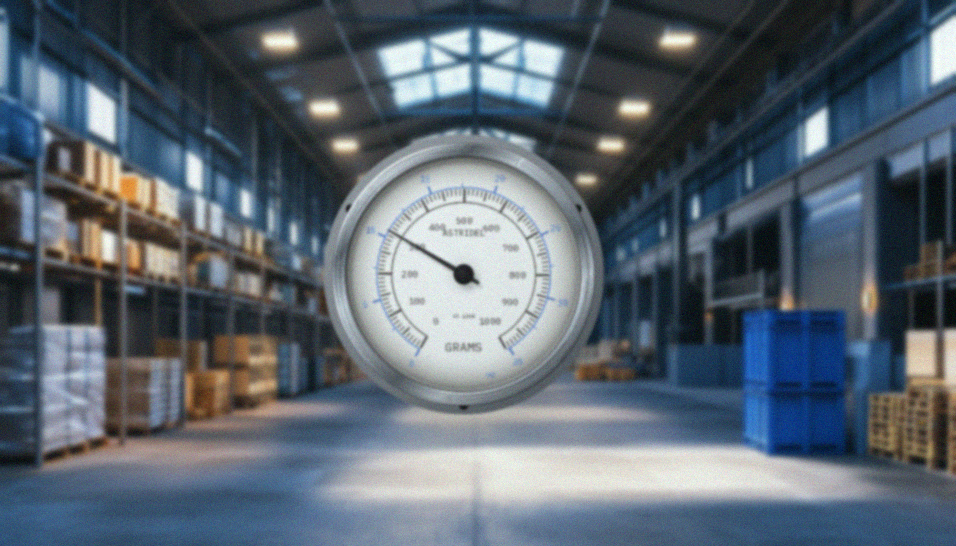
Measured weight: 300 g
